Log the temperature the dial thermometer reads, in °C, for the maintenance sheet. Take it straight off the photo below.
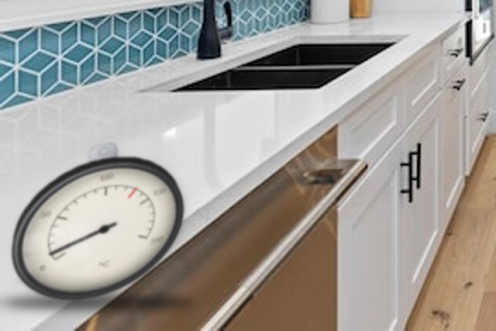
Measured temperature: 10 °C
